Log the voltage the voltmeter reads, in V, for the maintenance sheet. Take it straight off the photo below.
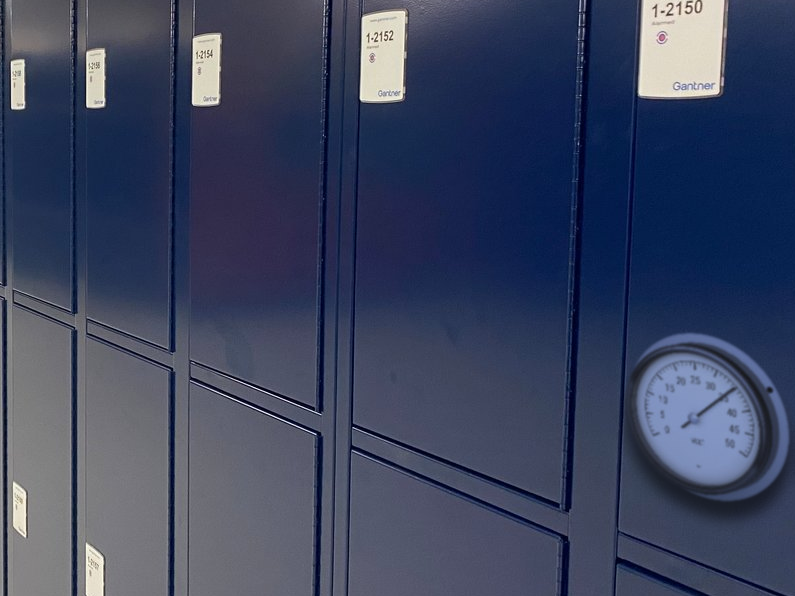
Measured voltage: 35 V
